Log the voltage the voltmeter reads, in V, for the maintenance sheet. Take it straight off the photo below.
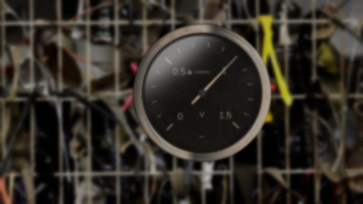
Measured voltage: 1 V
